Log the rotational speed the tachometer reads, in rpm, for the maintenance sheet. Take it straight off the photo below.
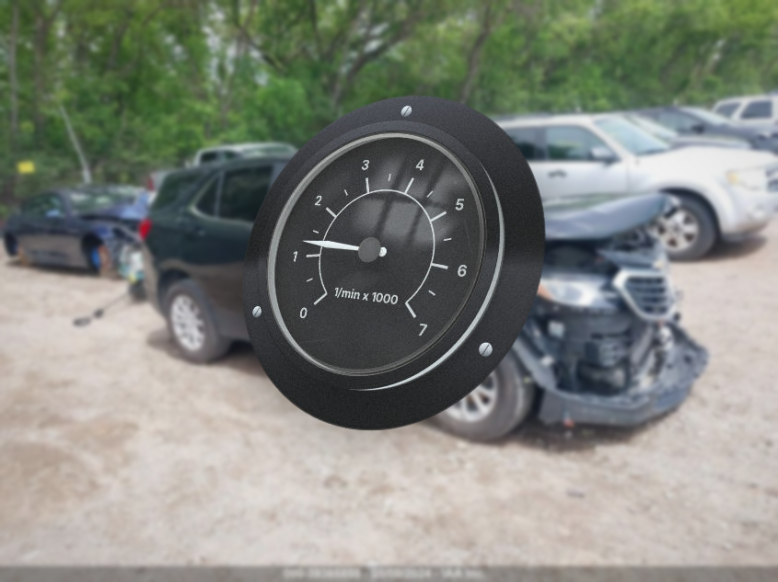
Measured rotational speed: 1250 rpm
